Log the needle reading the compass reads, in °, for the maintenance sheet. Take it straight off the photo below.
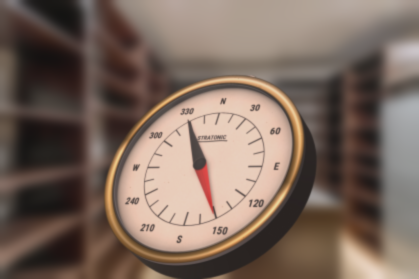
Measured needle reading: 150 °
